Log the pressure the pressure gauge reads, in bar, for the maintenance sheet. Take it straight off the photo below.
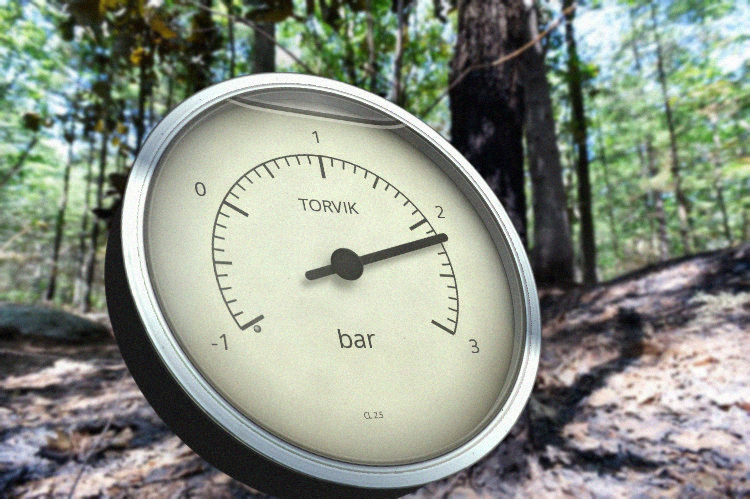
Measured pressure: 2.2 bar
